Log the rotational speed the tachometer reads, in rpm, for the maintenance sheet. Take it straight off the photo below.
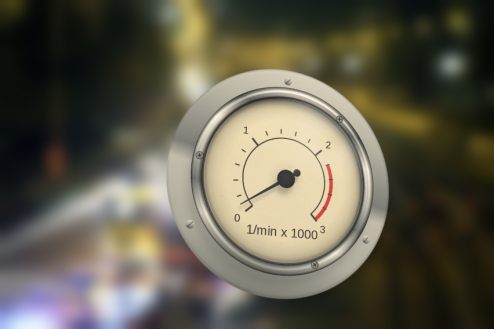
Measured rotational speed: 100 rpm
